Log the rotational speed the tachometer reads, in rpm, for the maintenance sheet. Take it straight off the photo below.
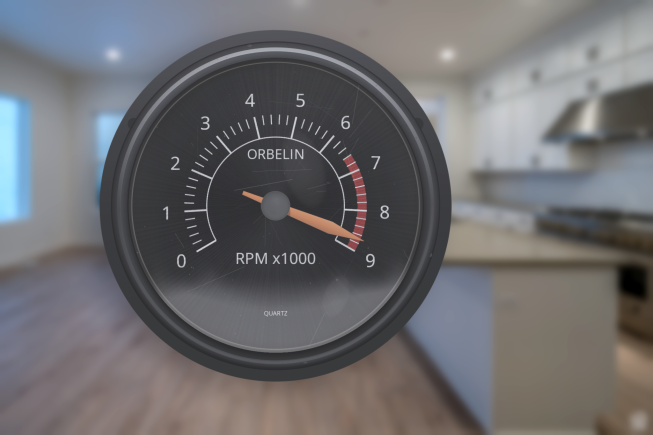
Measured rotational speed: 8700 rpm
